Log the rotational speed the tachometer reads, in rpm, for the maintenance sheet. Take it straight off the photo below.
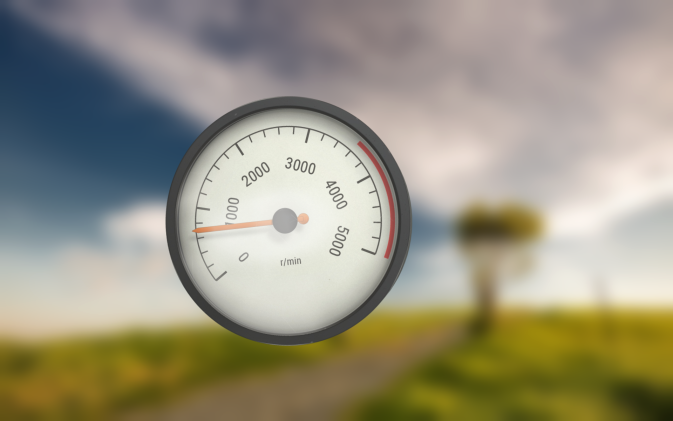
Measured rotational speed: 700 rpm
